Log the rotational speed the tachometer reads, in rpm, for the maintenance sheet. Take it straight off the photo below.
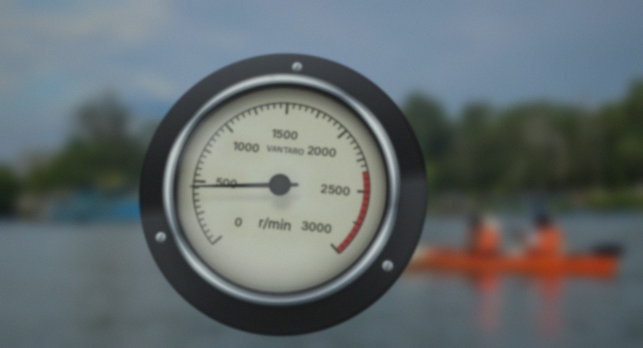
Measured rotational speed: 450 rpm
